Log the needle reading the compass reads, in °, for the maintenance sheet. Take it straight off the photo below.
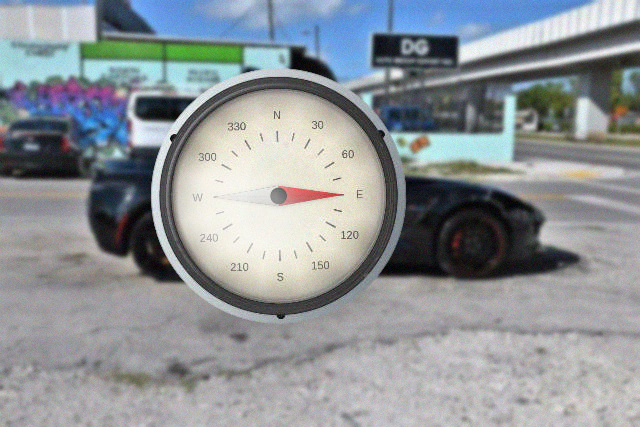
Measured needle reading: 90 °
